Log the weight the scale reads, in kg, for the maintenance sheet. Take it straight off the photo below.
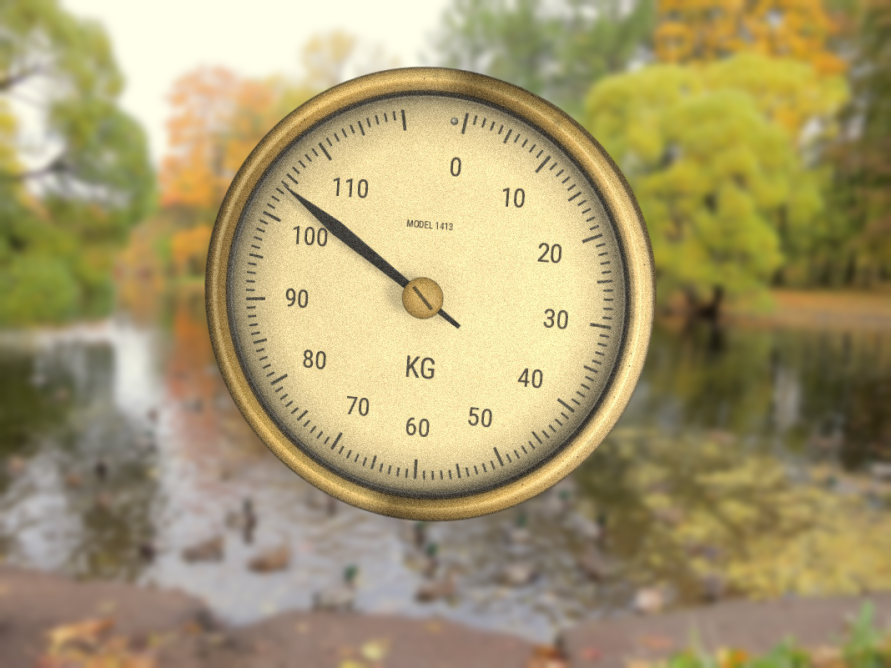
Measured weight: 104 kg
